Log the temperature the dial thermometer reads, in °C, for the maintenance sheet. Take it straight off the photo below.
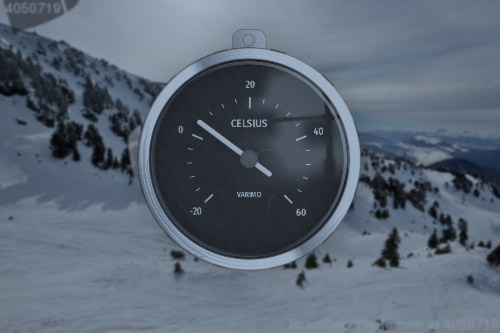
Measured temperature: 4 °C
